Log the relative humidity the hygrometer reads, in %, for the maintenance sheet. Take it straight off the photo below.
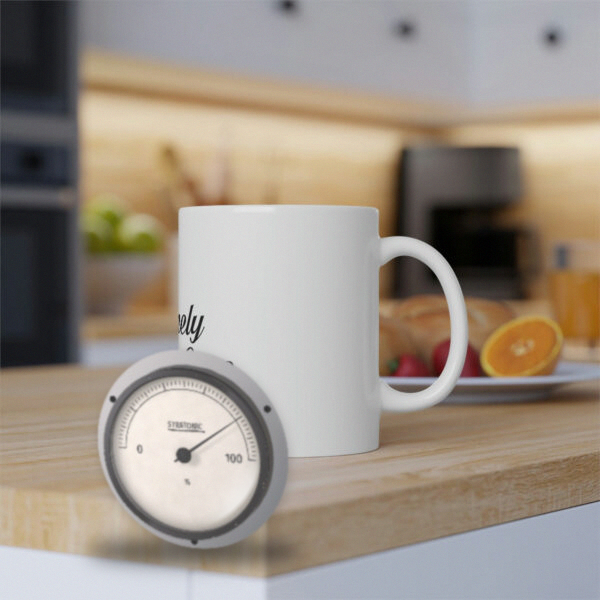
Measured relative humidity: 80 %
